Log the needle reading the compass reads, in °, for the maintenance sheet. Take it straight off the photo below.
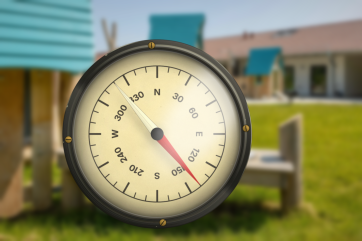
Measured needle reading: 140 °
